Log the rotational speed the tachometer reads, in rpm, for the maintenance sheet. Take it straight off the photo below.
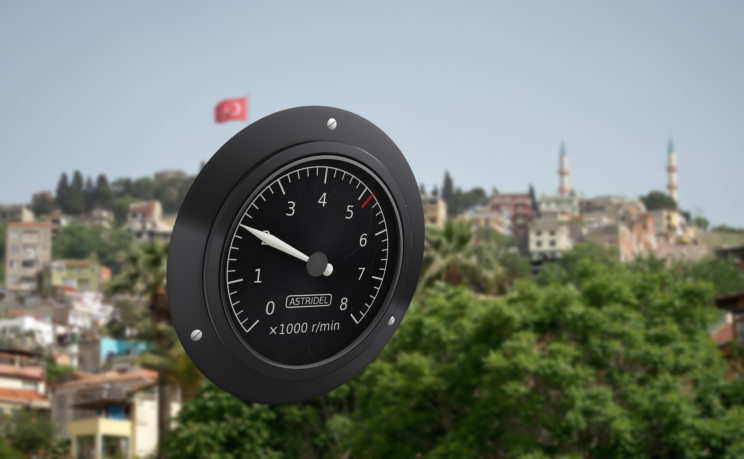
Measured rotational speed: 2000 rpm
